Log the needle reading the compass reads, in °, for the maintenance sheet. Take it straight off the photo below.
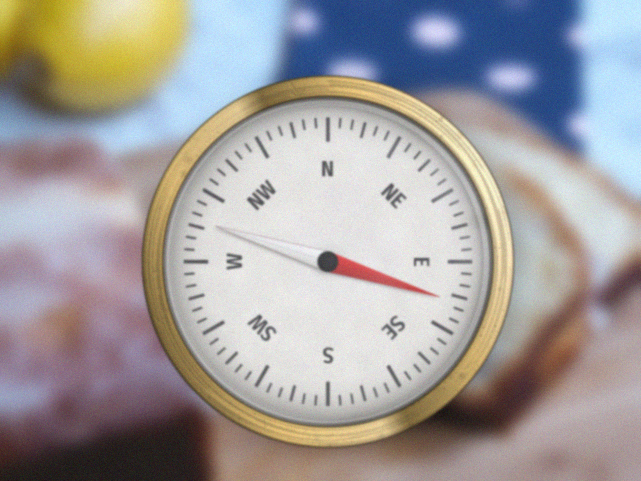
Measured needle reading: 107.5 °
